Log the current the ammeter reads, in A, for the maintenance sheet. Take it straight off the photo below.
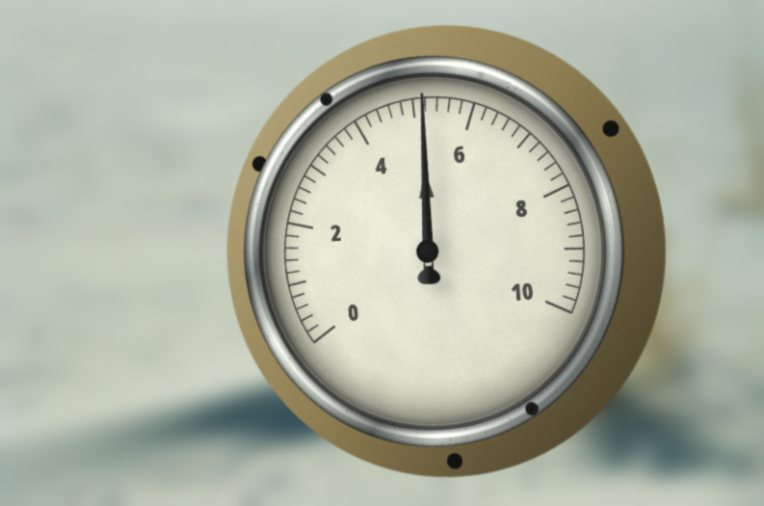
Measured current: 5.2 A
